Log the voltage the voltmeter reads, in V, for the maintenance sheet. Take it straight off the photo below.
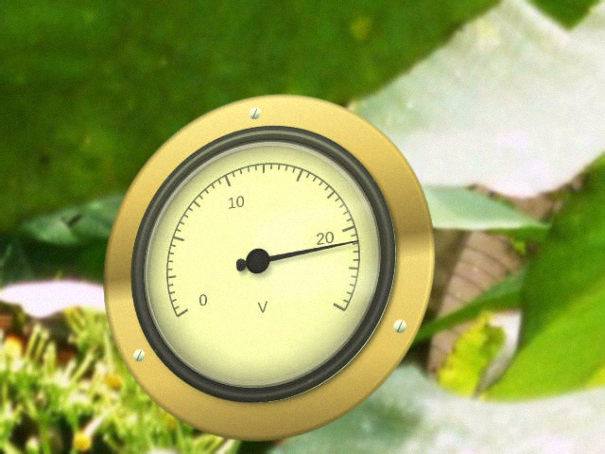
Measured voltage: 21 V
